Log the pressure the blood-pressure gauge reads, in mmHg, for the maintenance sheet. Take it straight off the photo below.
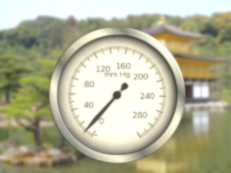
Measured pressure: 10 mmHg
